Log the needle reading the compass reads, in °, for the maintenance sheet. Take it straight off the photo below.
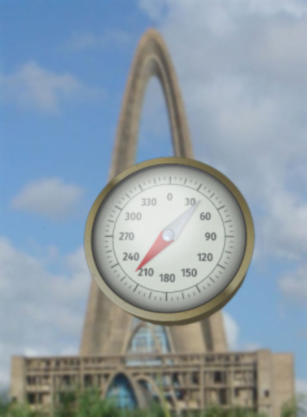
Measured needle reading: 220 °
